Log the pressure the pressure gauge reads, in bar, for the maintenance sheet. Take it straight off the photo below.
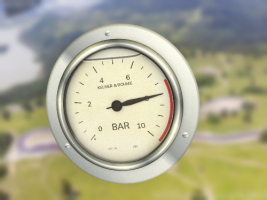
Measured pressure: 8 bar
